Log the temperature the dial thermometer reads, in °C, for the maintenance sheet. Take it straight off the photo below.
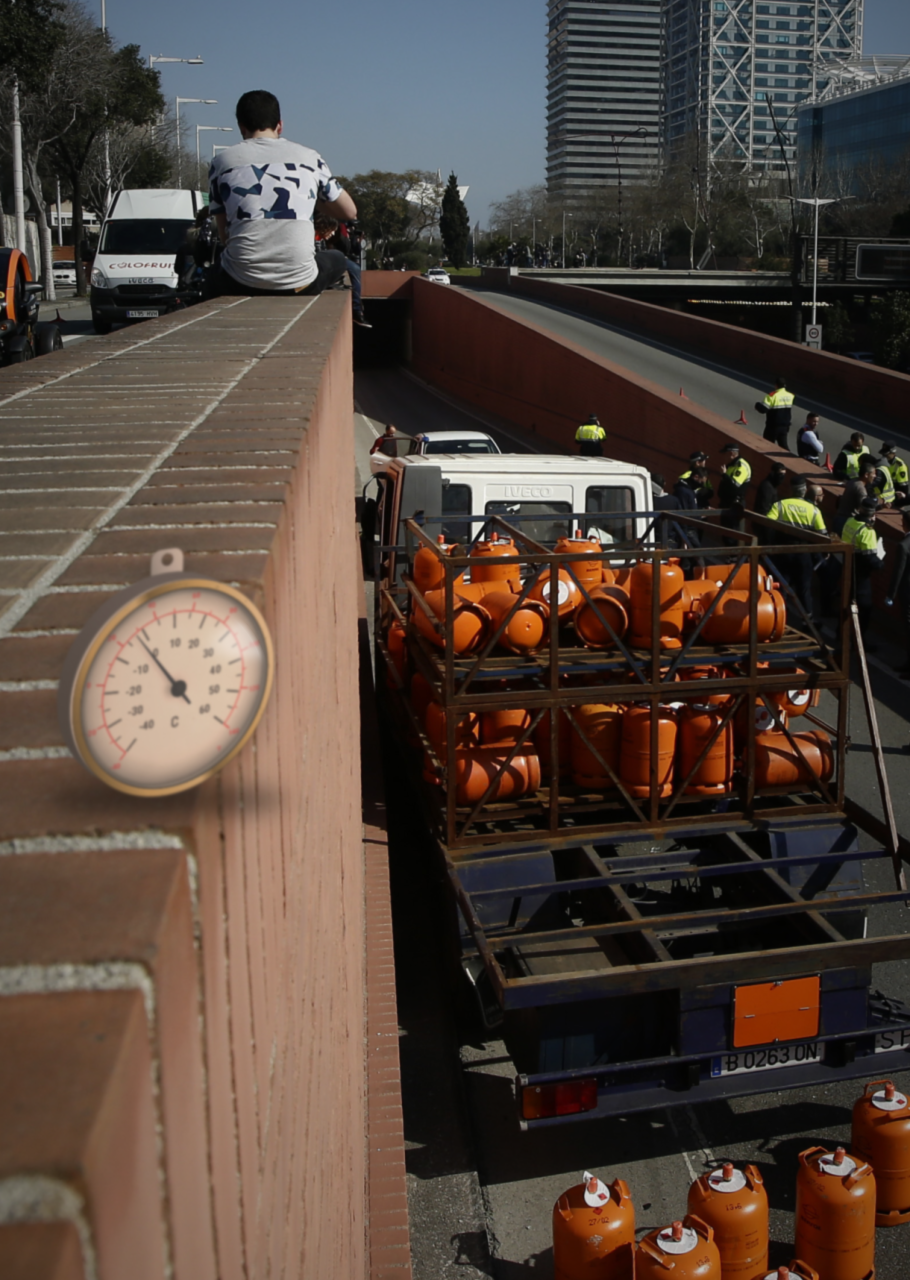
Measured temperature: -2.5 °C
